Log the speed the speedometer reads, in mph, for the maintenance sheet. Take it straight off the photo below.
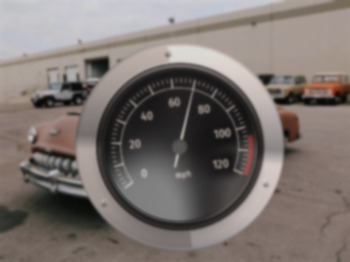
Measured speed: 70 mph
